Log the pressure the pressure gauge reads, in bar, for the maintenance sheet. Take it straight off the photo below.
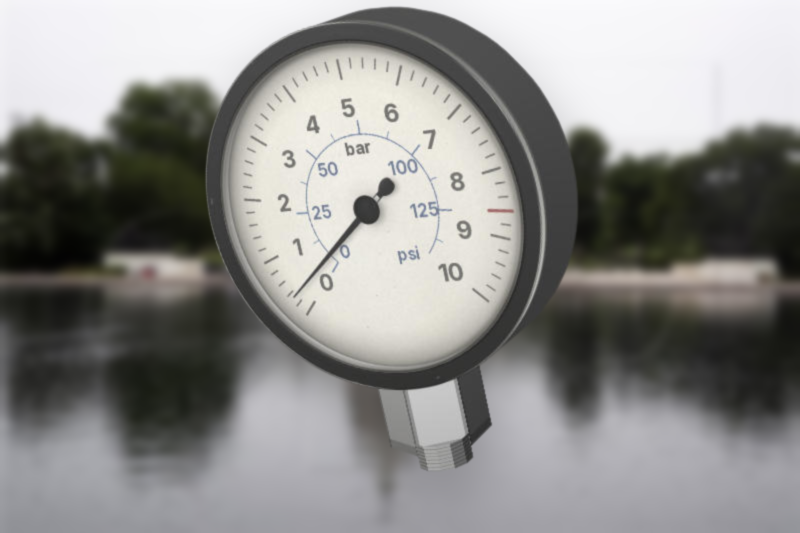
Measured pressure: 0.3 bar
